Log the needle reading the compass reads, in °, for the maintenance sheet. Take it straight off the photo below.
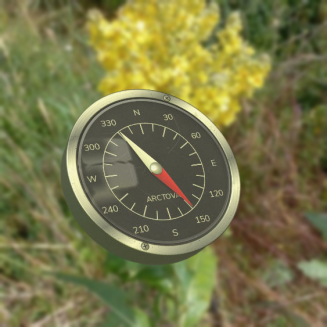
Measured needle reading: 150 °
